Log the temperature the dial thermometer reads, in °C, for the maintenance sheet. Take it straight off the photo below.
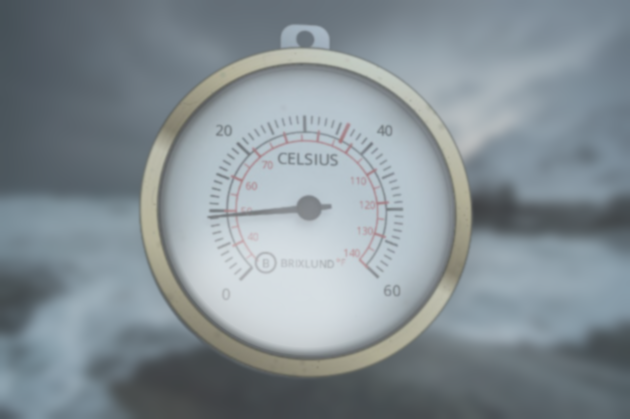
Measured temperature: 9 °C
